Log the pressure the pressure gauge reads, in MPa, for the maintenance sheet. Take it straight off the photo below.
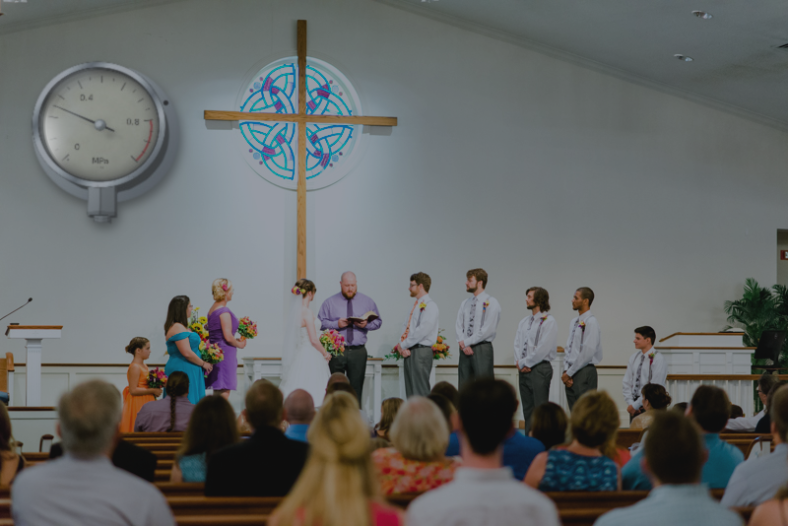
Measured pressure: 0.25 MPa
